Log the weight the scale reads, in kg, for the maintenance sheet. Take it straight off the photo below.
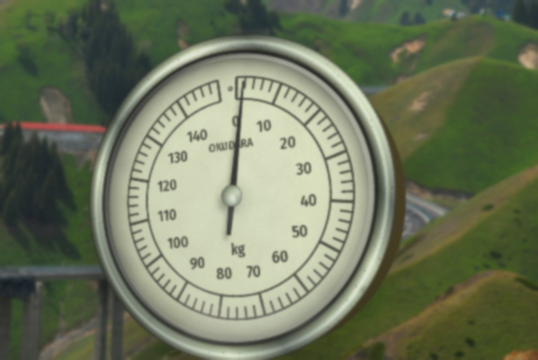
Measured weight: 2 kg
